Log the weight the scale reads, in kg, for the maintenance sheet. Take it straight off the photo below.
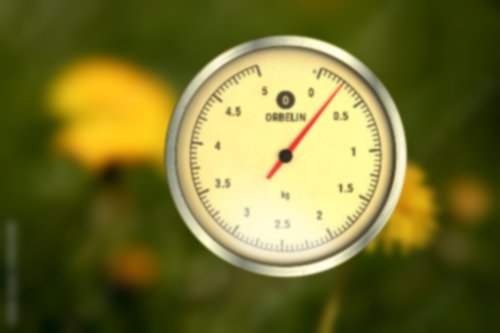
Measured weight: 0.25 kg
